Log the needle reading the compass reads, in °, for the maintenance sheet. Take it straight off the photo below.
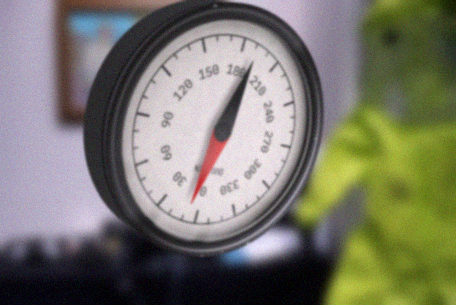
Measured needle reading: 10 °
